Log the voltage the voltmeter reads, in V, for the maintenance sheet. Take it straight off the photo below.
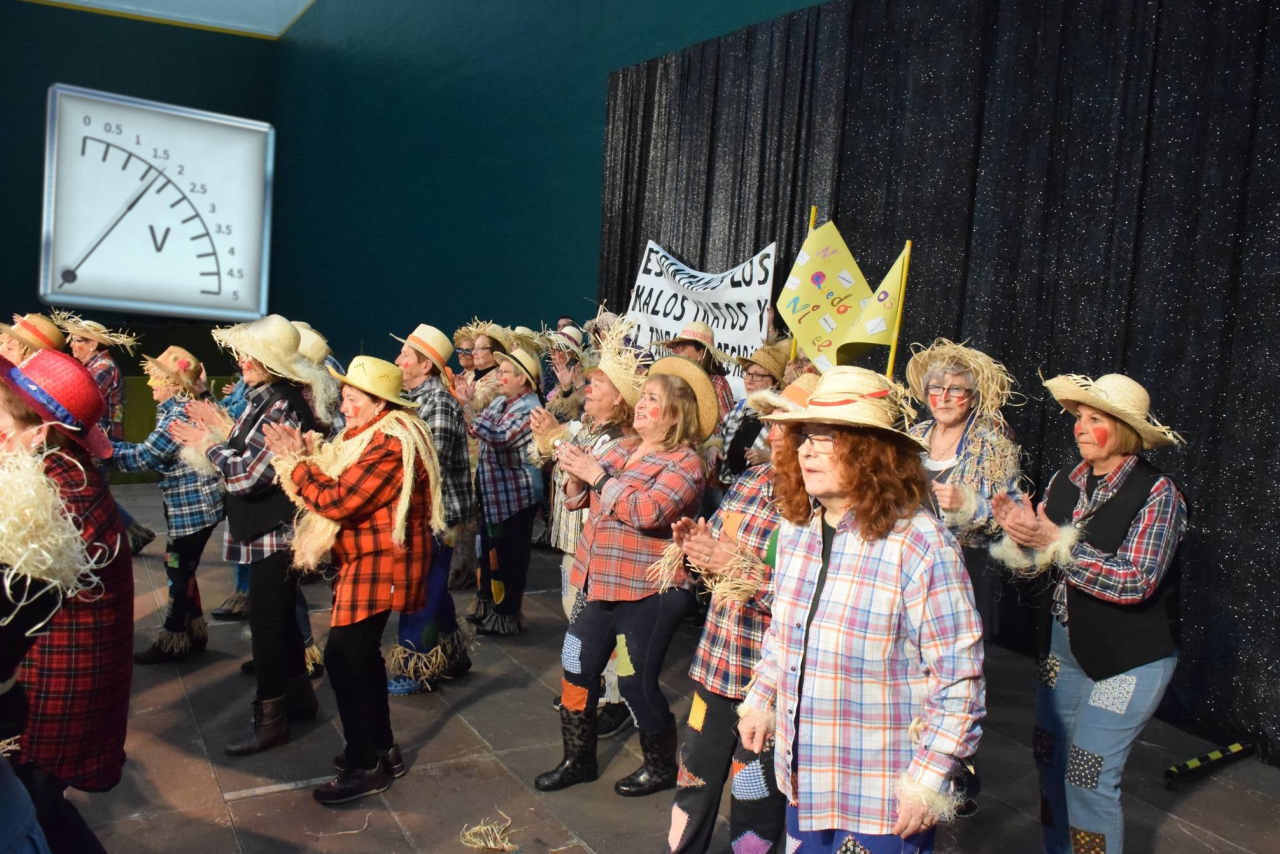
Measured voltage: 1.75 V
